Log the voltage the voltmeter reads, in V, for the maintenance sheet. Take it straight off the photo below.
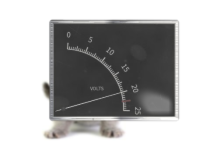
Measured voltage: 20 V
